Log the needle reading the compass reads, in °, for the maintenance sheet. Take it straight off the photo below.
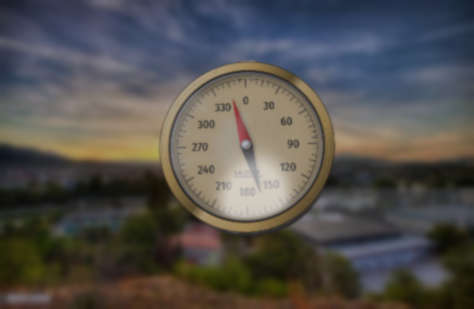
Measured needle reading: 345 °
